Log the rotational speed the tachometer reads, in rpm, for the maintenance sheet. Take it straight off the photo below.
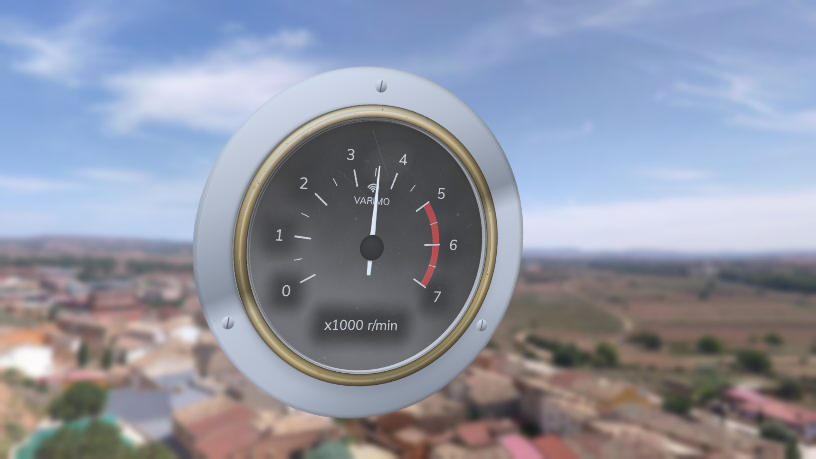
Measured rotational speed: 3500 rpm
